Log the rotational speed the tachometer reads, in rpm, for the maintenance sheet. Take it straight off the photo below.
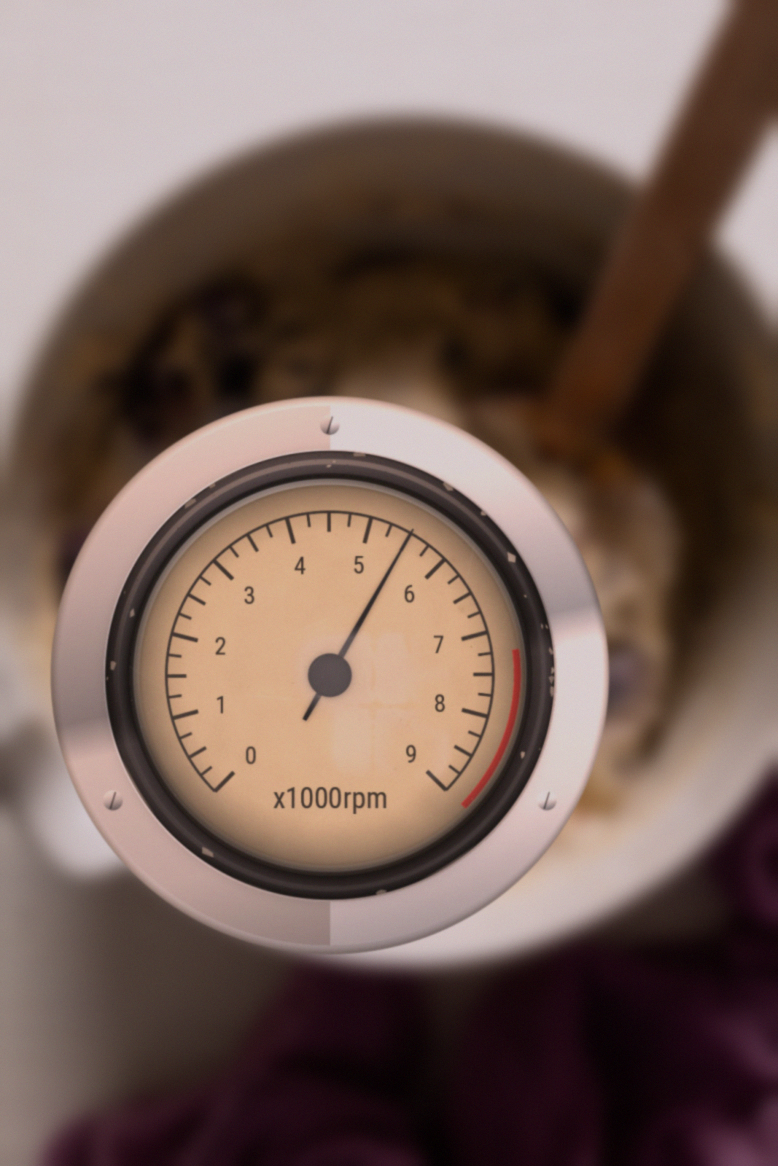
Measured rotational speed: 5500 rpm
